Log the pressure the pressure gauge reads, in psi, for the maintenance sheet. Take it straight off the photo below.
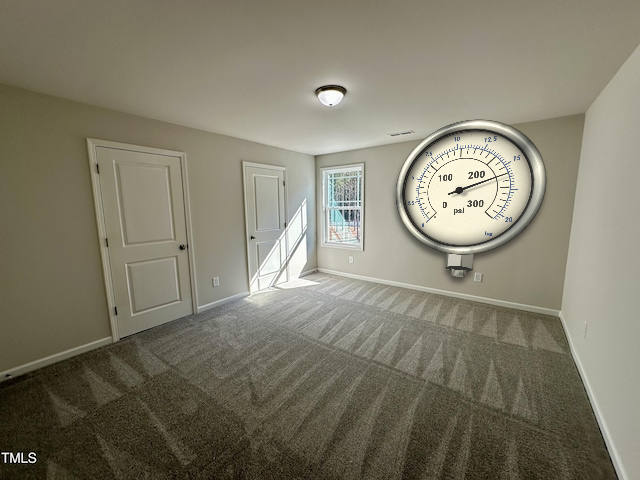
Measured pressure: 230 psi
